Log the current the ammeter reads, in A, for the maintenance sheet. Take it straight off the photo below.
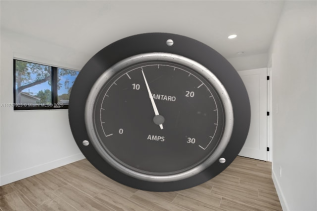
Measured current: 12 A
